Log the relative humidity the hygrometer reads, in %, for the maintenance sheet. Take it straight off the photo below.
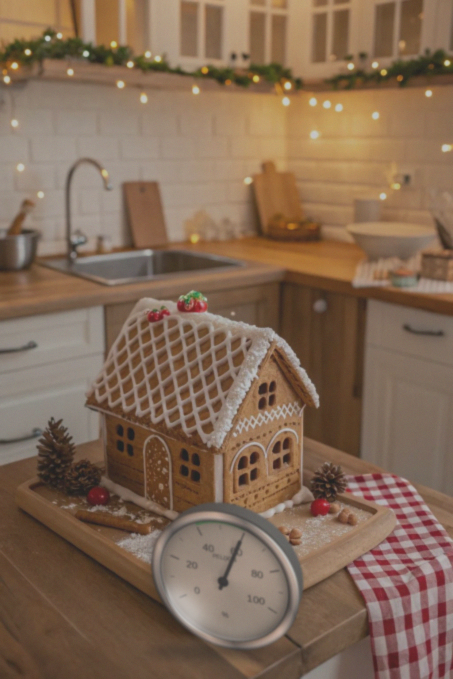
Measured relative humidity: 60 %
